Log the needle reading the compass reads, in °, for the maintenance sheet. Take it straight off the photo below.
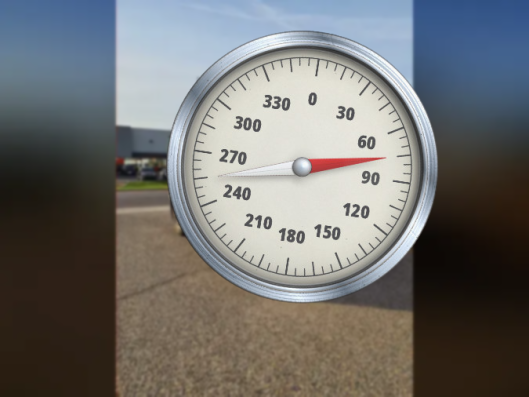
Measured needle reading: 75 °
